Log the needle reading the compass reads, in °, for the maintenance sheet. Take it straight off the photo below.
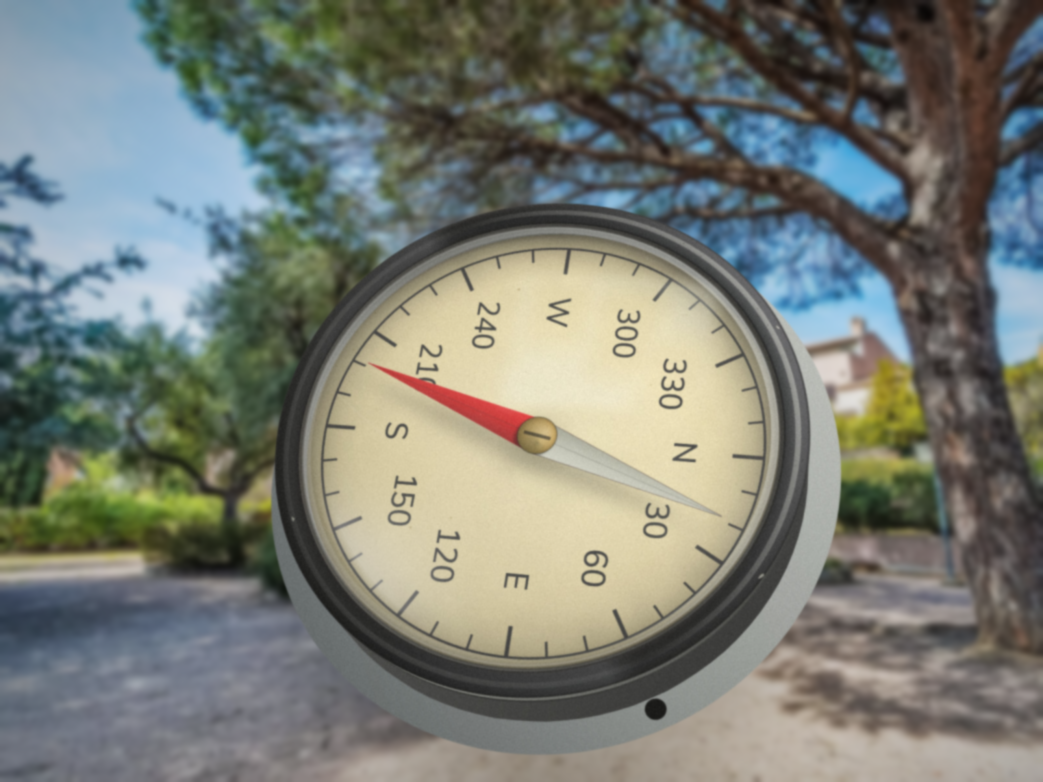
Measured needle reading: 200 °
